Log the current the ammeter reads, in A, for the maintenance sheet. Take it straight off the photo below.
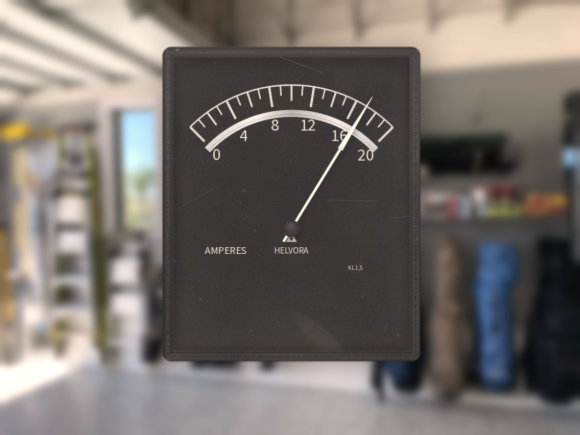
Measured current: 17 A
